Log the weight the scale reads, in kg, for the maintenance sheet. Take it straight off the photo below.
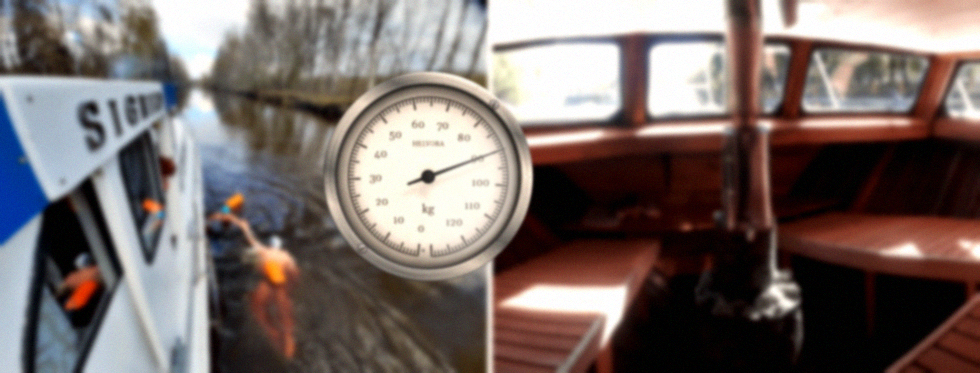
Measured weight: 90 kg
